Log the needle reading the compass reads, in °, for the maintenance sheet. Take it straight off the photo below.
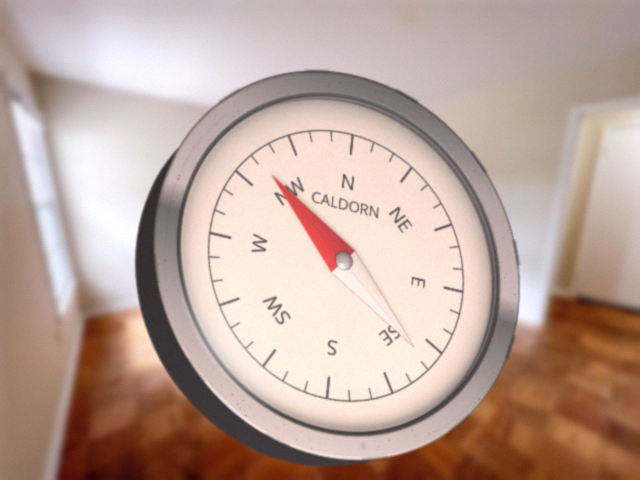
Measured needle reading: 310 °
